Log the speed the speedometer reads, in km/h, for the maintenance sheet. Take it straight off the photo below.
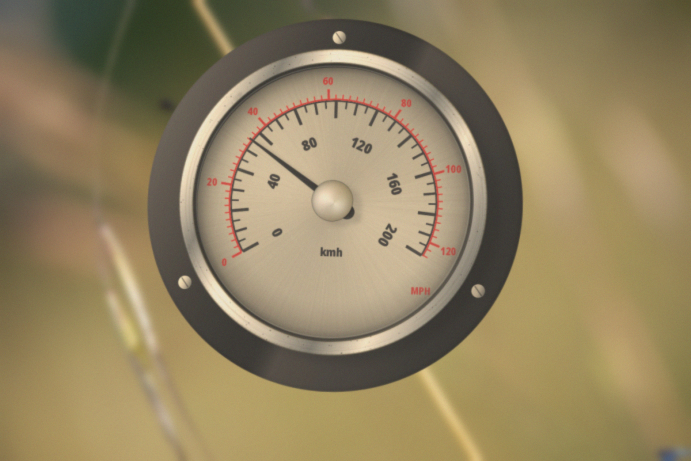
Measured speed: 55 km/h
